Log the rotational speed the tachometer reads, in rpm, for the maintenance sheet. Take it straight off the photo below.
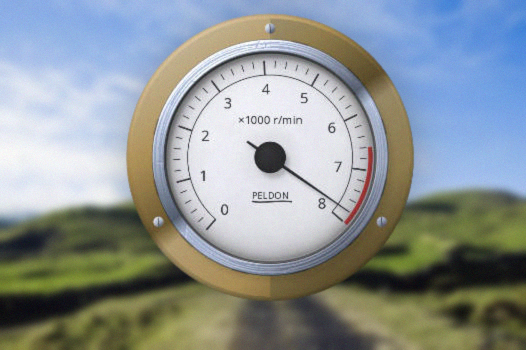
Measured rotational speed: 7800 rpm
